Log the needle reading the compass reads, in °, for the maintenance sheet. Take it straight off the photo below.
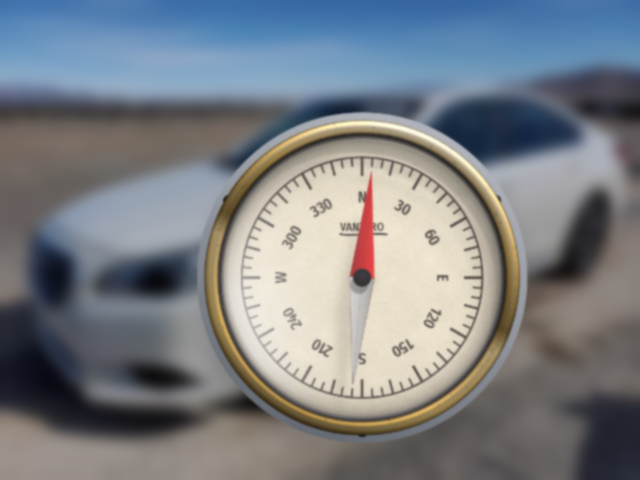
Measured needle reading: 5 °
